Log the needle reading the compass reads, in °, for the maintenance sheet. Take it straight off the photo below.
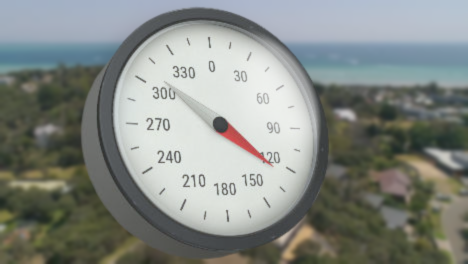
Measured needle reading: 127.5 °
